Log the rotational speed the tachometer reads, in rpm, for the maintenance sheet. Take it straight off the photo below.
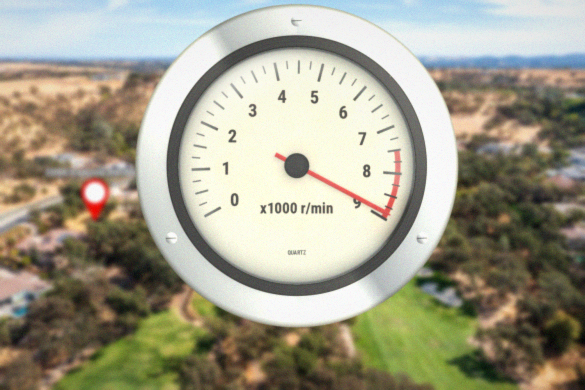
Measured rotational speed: 8875 rpm
